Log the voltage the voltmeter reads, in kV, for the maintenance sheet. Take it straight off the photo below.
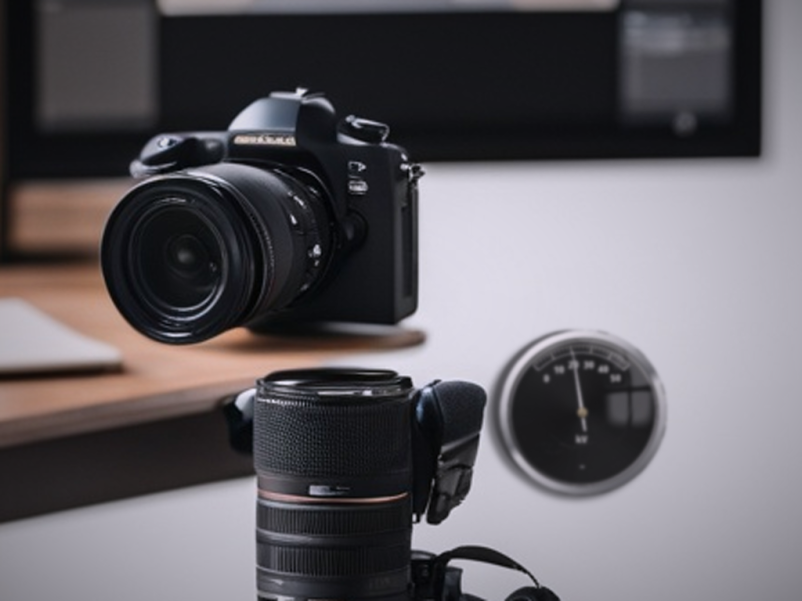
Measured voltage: 20 kV
